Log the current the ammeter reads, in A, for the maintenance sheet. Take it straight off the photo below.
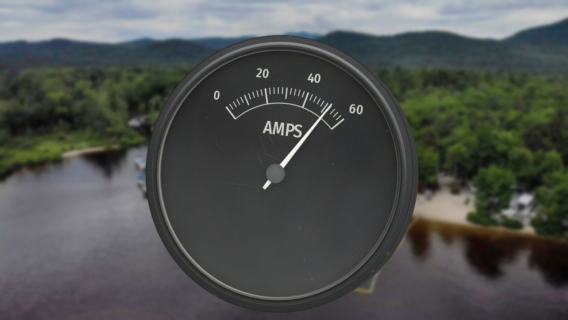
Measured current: 52 A
